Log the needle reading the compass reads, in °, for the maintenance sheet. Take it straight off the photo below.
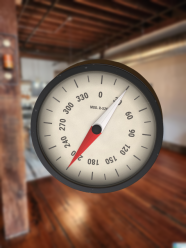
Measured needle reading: 210 °
